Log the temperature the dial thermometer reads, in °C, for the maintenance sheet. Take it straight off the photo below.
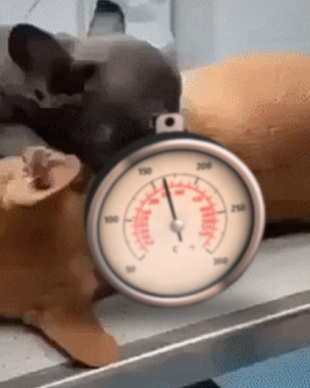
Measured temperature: 162.5 °C
